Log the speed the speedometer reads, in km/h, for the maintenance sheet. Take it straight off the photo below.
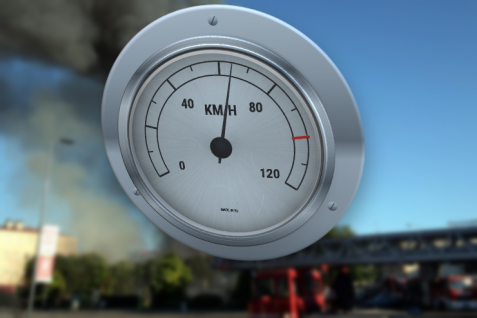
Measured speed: 65 km/h
